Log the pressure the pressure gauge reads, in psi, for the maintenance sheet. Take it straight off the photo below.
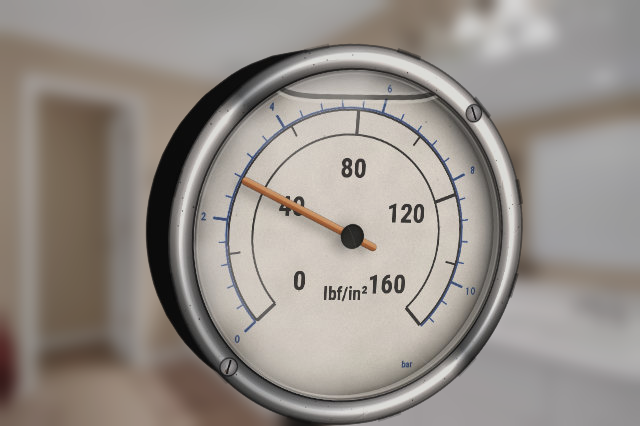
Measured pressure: 40 psi
